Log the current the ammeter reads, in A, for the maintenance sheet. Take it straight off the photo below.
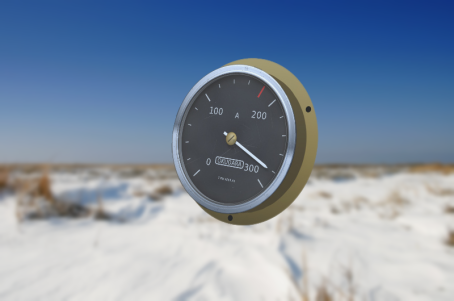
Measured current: 280 A
